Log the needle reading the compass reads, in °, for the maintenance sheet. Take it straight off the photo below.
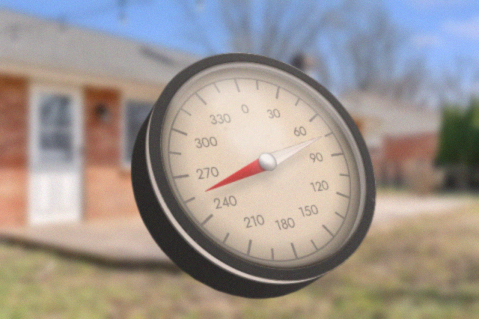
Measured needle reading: 255 °
